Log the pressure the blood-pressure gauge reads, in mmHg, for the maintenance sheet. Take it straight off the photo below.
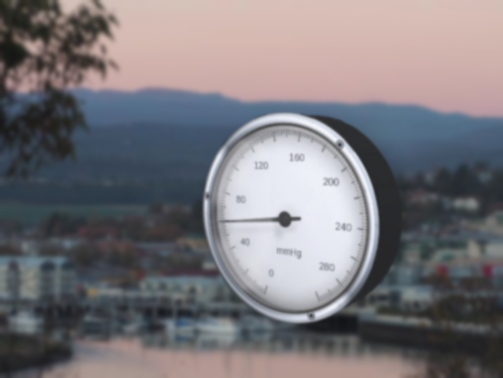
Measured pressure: 60 mmHg
